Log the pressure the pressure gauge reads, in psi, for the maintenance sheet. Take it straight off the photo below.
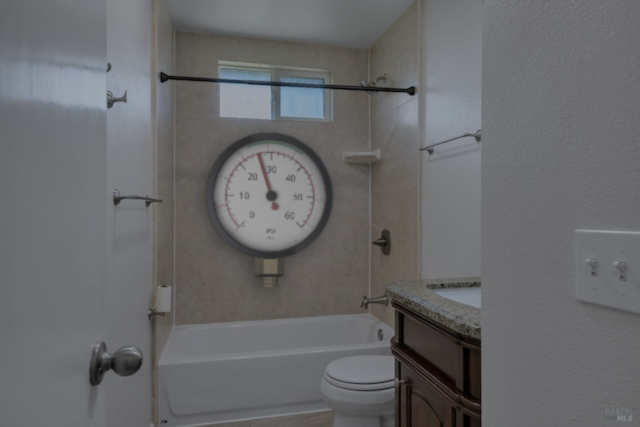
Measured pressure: 26 psi
